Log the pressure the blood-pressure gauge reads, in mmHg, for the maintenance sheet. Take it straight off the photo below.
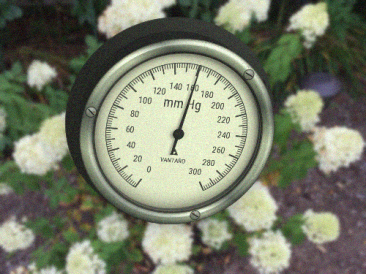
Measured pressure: 160 mmHg
